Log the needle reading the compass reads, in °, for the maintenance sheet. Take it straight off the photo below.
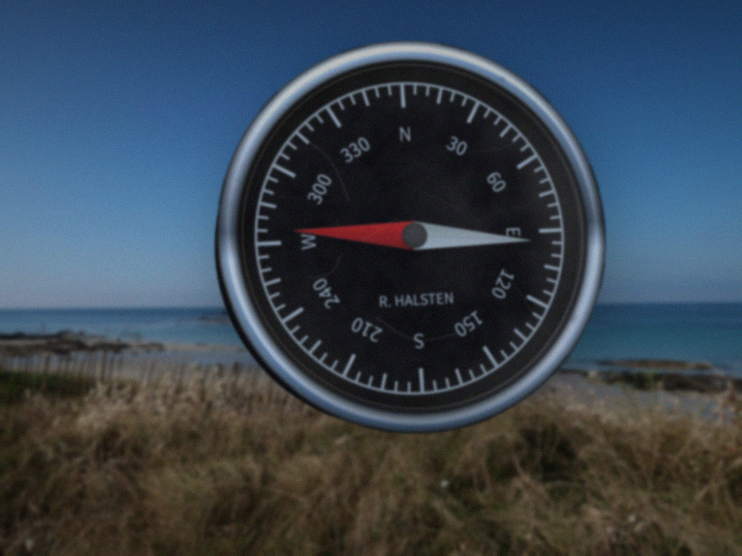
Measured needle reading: 275 °
